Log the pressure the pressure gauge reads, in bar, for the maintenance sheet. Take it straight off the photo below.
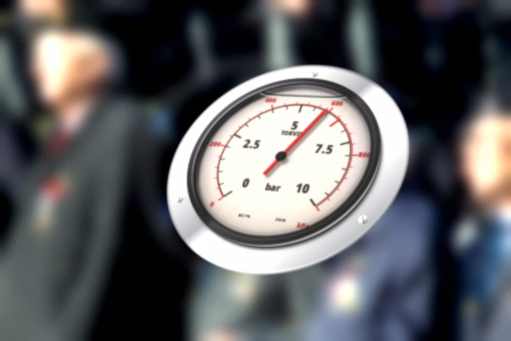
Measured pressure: 6 bar
